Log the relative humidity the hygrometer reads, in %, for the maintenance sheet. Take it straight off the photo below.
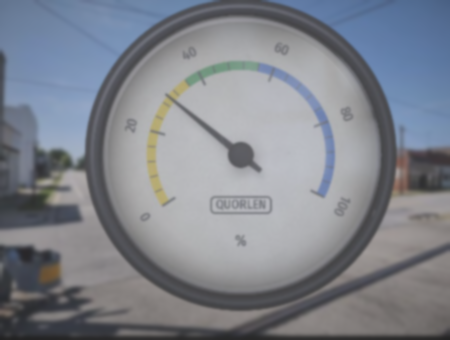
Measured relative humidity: 30 %
